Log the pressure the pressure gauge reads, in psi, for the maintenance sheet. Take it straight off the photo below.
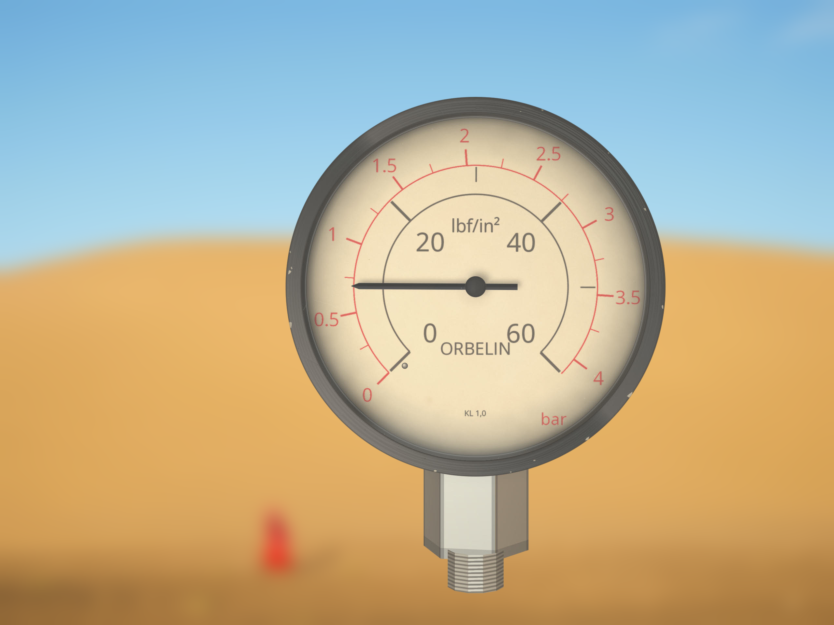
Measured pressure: 10 psi
